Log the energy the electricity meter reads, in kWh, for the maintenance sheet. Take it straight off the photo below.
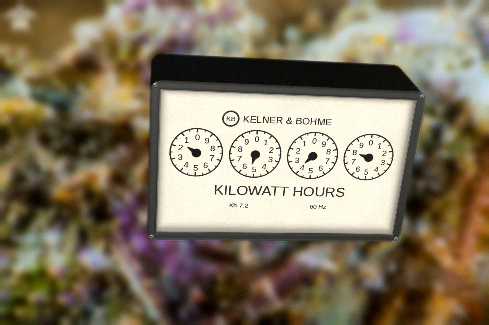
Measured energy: 1538 kWh
